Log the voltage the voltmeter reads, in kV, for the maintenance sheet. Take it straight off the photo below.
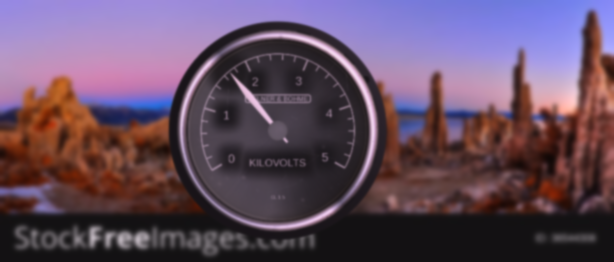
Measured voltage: 1.7 kV
